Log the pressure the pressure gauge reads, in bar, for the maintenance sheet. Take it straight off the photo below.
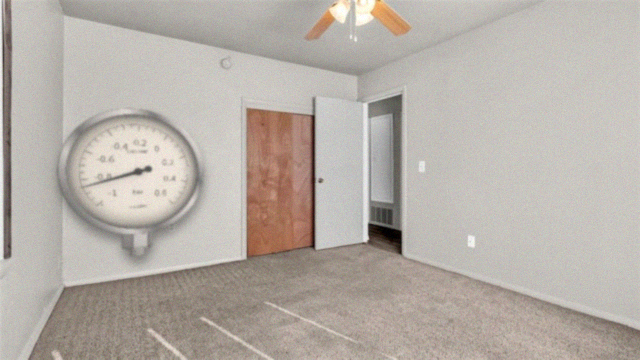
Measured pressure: -0.85 bar
